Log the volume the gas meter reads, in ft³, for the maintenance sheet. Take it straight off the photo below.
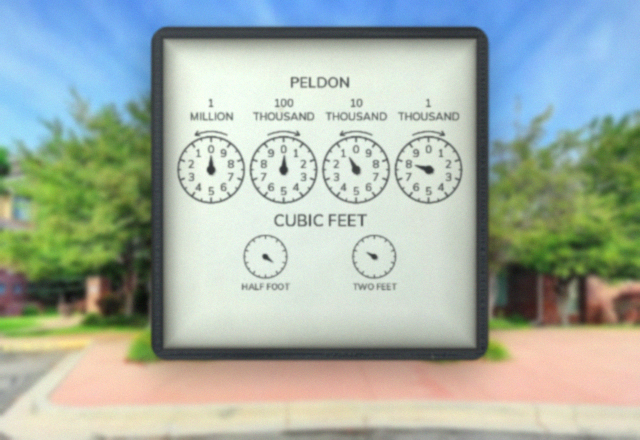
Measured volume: 800 ft³
